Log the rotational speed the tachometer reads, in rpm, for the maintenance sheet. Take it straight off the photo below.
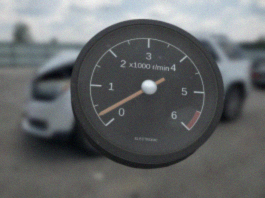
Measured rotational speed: 250 rpm
